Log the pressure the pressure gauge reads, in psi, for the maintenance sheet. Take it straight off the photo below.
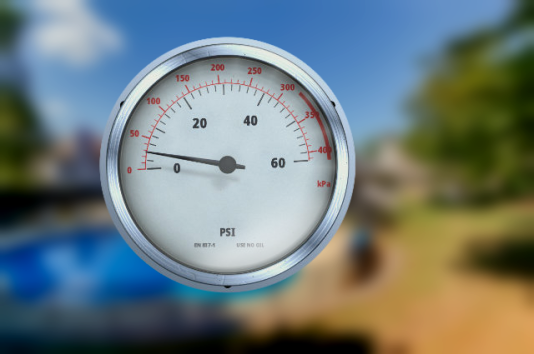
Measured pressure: 4 psi
